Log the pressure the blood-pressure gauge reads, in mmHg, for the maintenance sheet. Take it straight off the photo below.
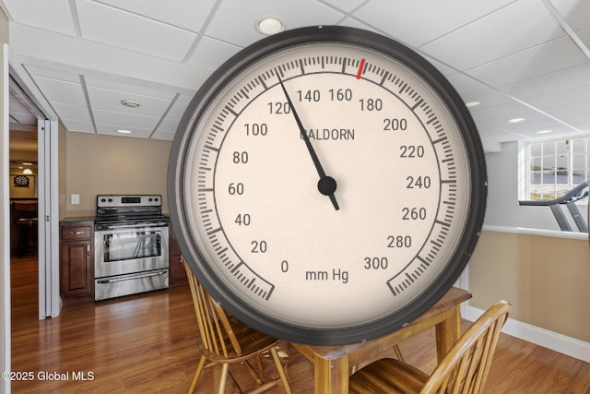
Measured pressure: 128 mmHg
